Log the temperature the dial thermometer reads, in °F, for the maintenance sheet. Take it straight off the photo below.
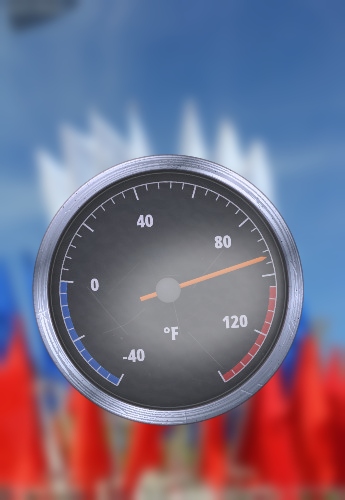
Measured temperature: 94 °F
